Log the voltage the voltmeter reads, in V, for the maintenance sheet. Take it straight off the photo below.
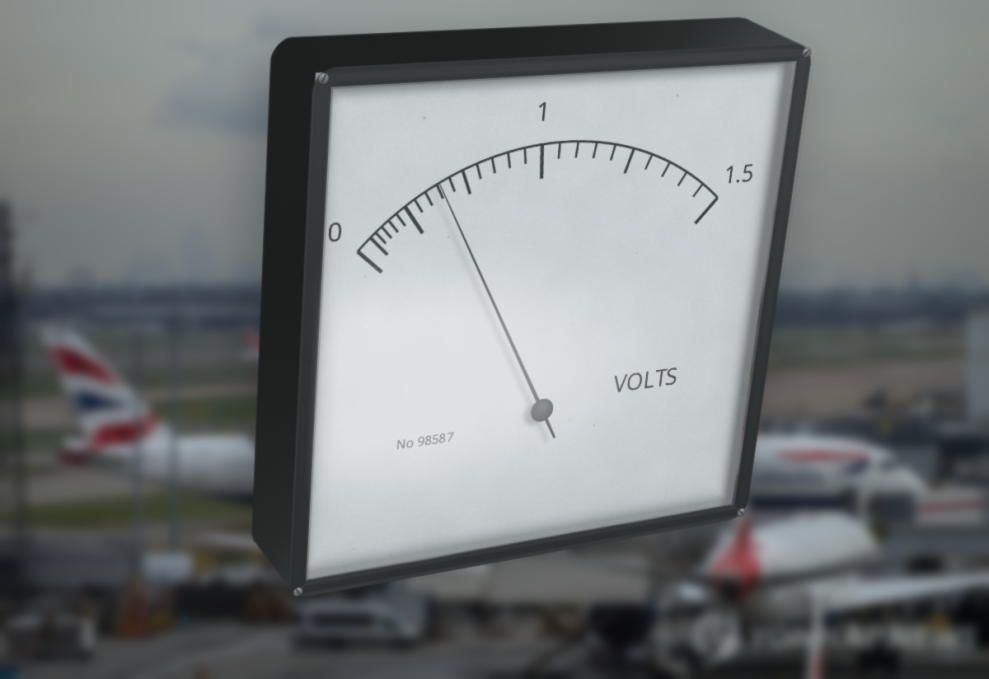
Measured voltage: 0.65 V
